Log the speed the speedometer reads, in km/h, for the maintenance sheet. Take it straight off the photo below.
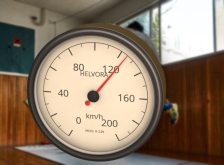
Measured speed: 125 km/h
